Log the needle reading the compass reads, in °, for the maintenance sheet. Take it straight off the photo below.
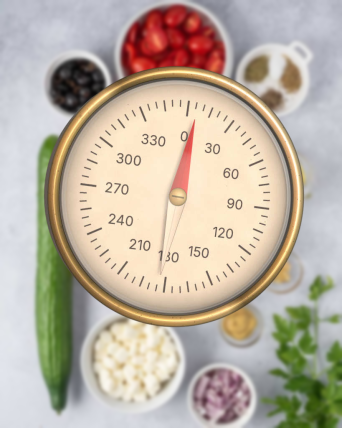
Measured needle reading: 5 °
